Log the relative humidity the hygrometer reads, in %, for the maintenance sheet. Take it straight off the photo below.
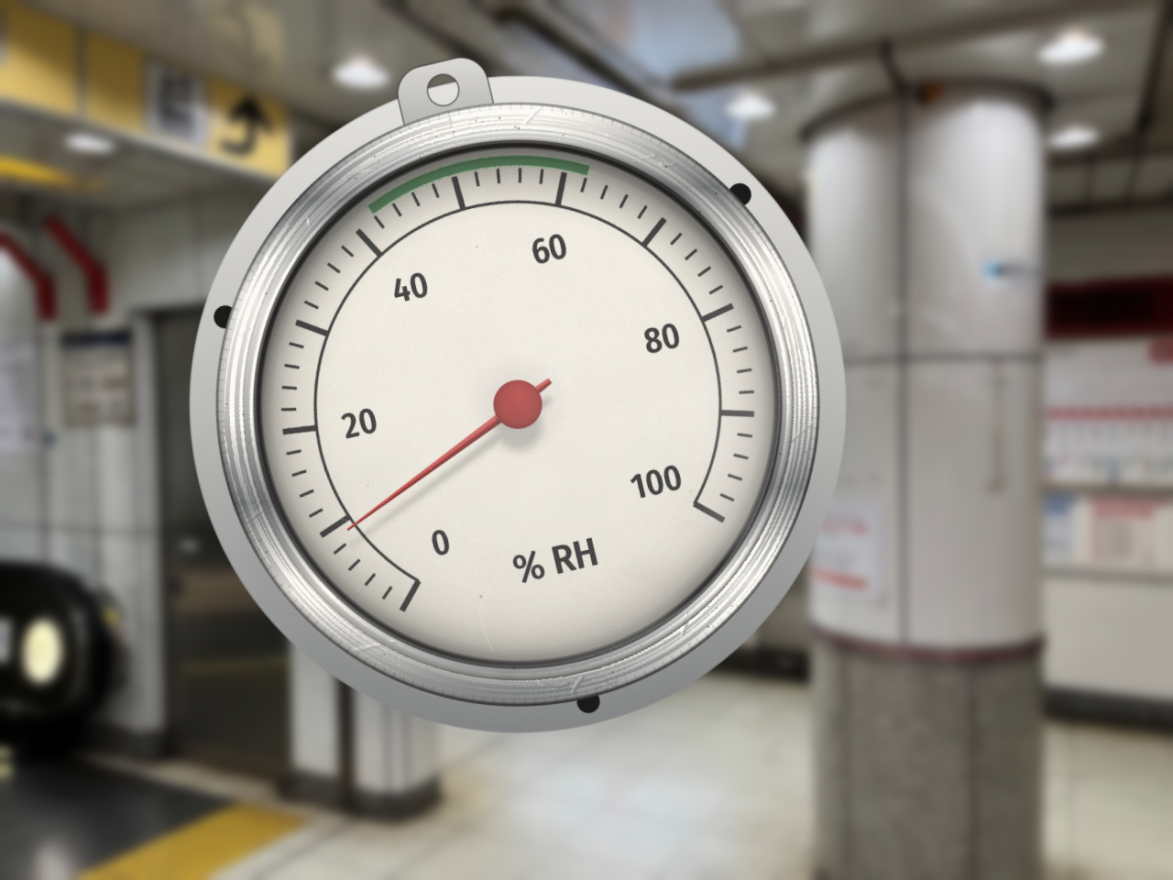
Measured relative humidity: 9 %
